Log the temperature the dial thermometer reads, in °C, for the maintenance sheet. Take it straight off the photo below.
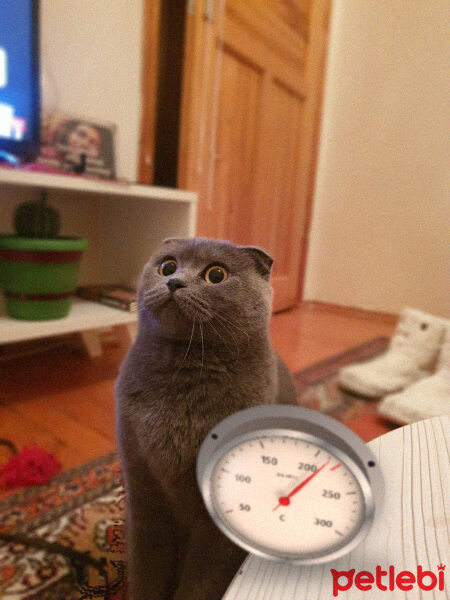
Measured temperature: 210 °C
